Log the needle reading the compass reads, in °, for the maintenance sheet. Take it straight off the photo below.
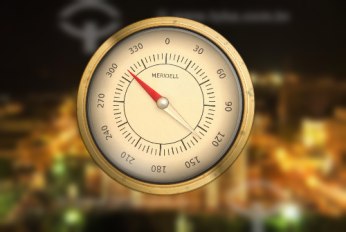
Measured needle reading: 310 °
